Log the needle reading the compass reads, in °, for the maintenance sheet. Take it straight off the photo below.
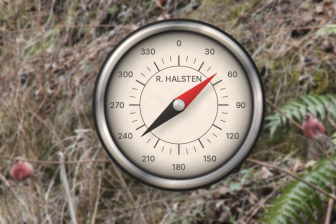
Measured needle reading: 50 °
